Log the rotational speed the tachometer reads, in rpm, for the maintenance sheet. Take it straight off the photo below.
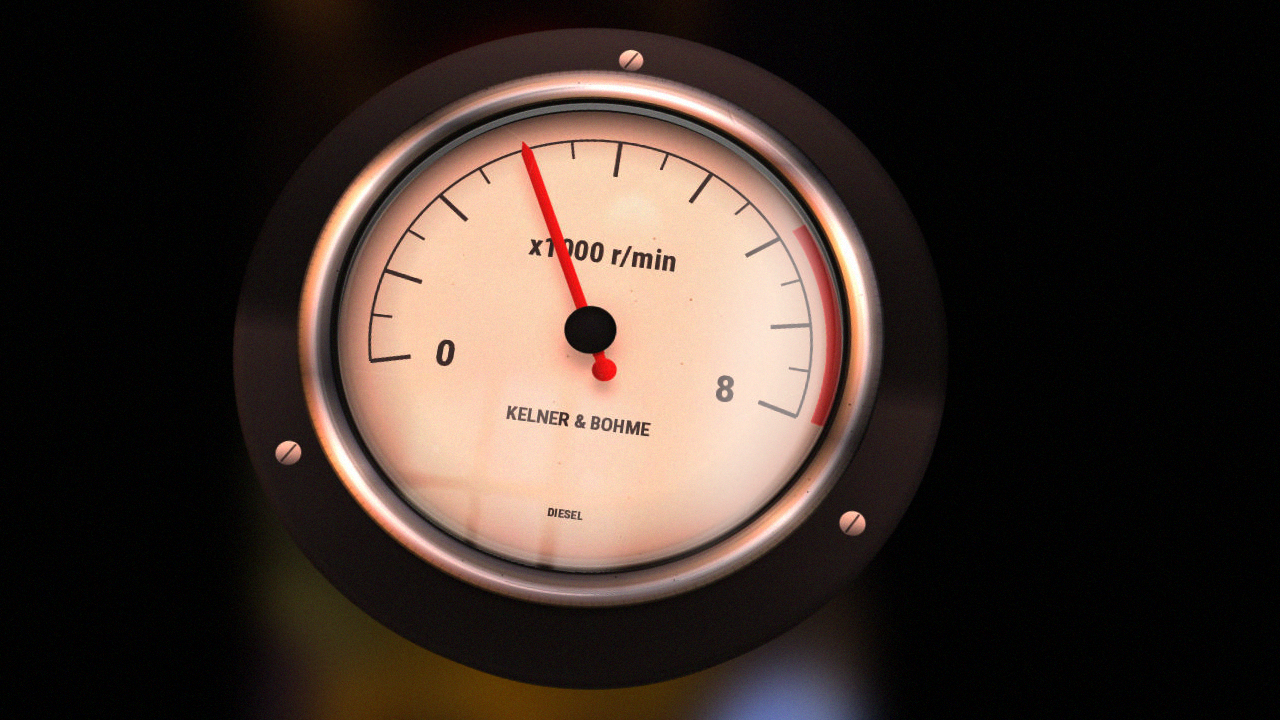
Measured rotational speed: 3000 rpm
